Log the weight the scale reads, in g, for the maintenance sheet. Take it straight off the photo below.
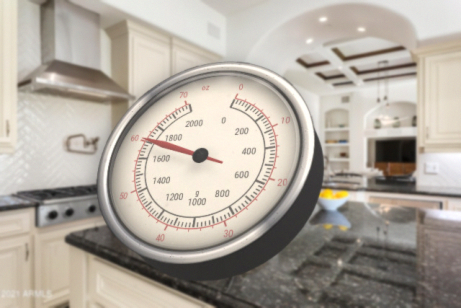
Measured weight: 1700 g
